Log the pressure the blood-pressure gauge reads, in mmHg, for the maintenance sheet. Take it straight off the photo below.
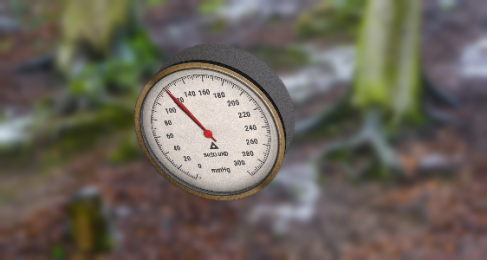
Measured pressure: 120 mmHg
